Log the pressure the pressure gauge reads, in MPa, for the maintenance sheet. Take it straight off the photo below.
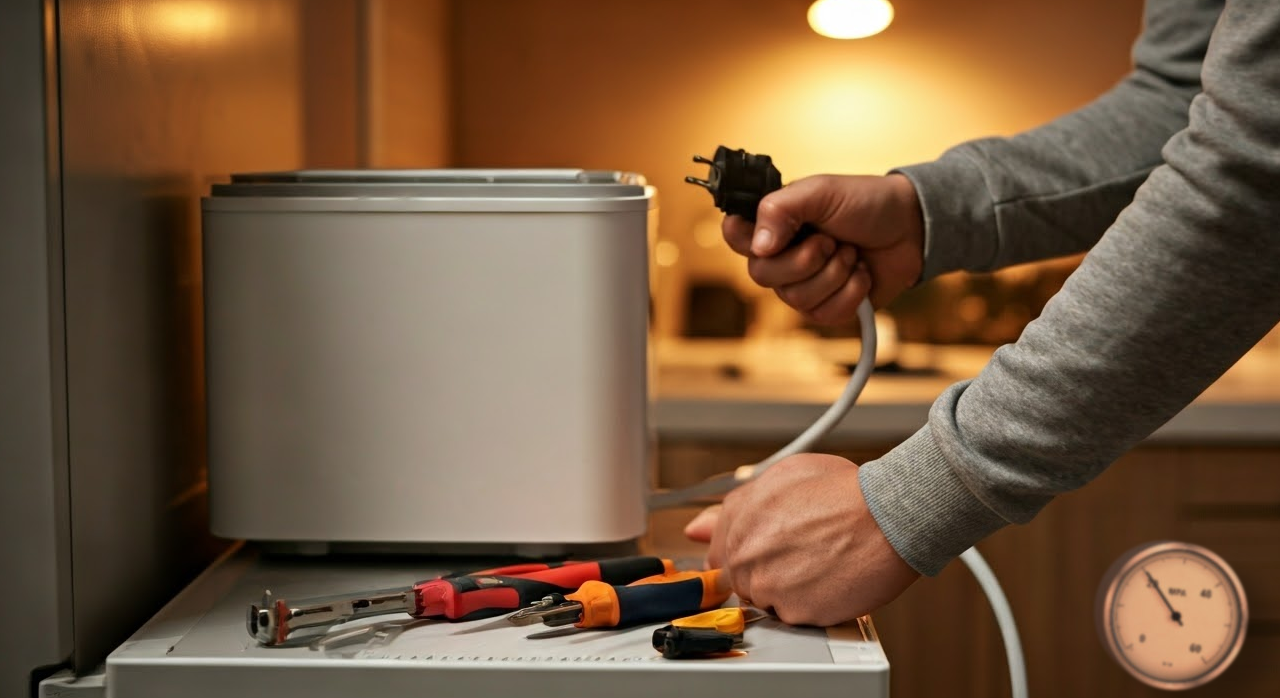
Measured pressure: 20 MPa
